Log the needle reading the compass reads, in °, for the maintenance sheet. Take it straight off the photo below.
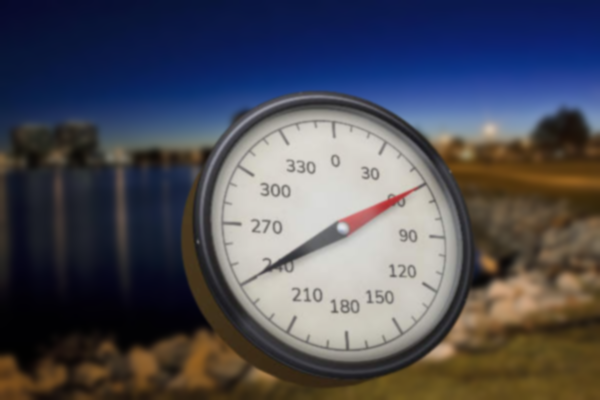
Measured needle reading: 60 °
